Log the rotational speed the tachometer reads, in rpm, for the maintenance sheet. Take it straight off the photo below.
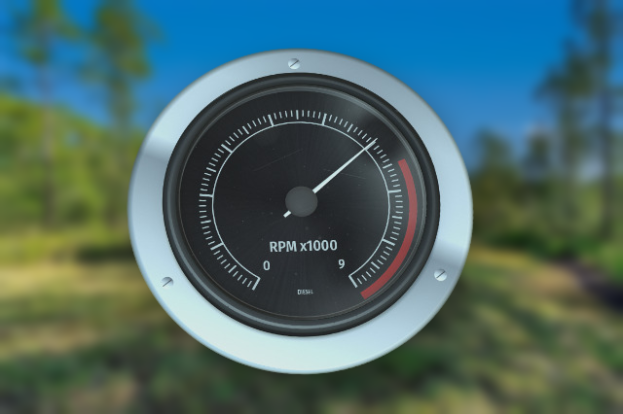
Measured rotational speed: 6000 rpm
